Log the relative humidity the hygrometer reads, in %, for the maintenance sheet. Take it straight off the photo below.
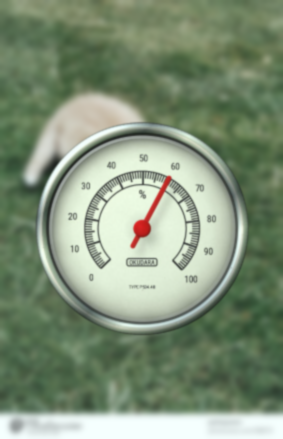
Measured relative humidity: 60 %
